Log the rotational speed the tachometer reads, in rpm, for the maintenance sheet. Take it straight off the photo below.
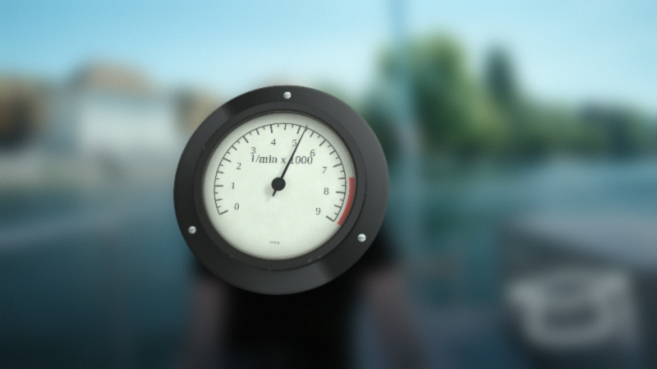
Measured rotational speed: 5250 rpm
